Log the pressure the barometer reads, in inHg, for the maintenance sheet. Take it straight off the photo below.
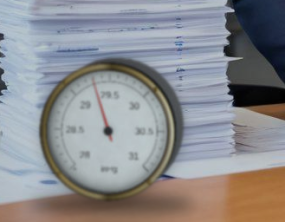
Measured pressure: 29.3 inHg
